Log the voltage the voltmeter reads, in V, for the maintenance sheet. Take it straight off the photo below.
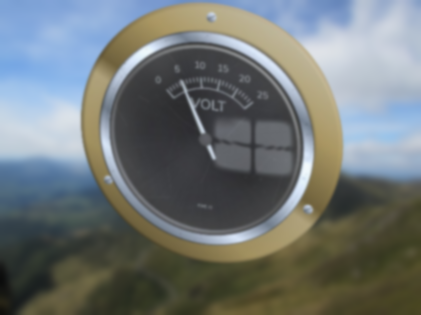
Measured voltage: 5 V
